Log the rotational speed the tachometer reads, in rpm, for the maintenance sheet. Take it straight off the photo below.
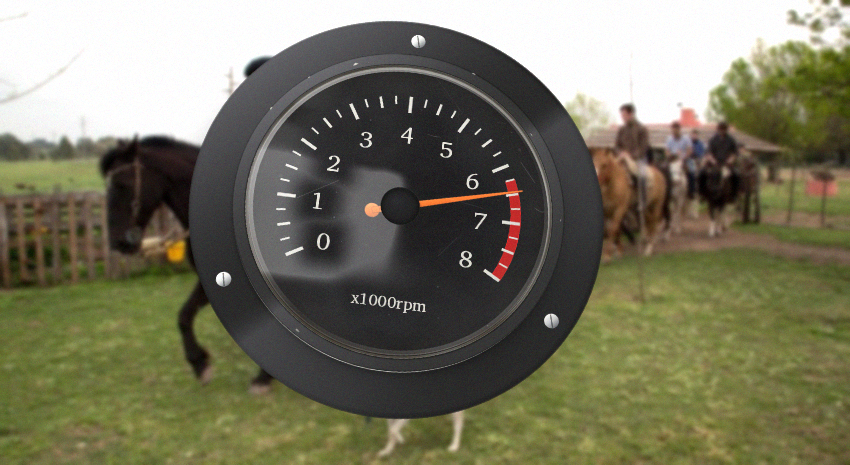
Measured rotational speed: 6500 rpm
